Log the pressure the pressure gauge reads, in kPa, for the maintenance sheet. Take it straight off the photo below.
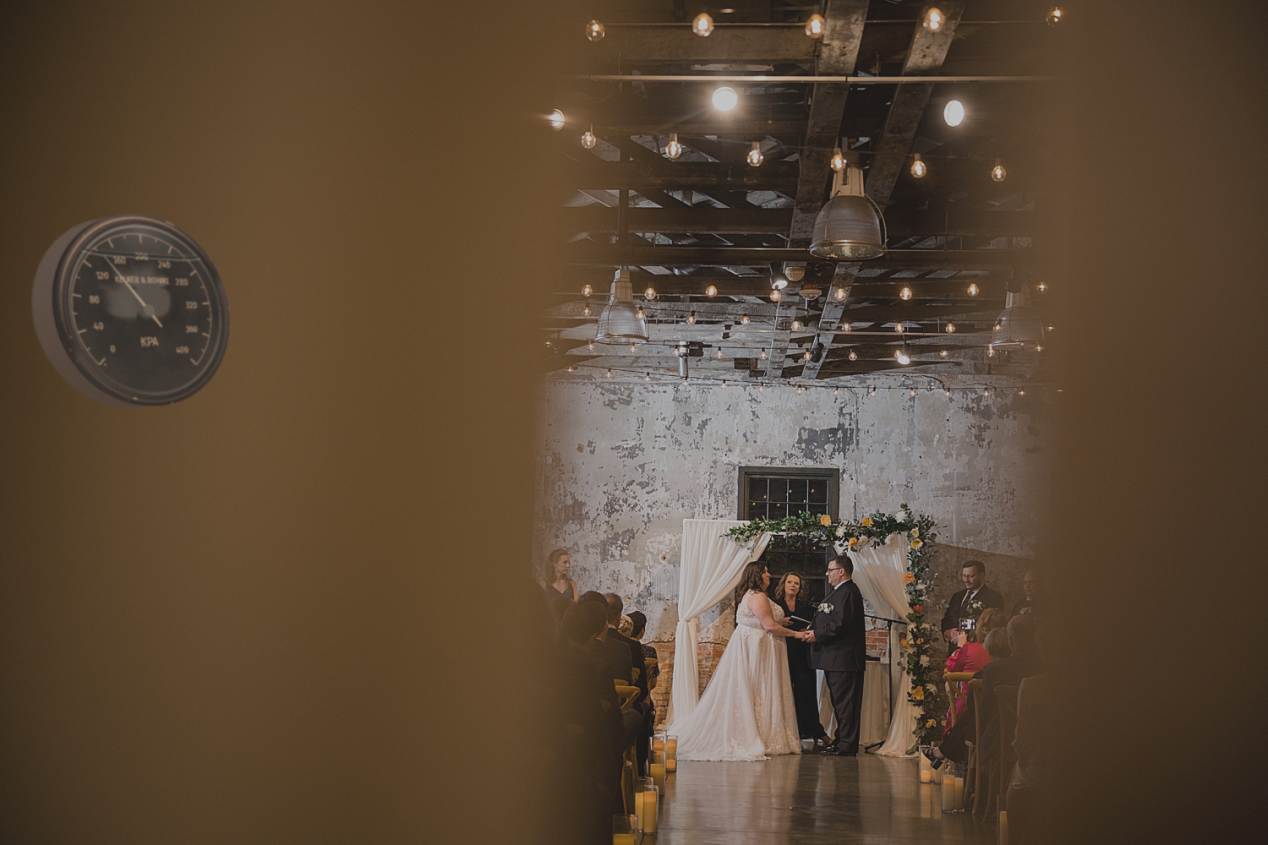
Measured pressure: 140 kPa
